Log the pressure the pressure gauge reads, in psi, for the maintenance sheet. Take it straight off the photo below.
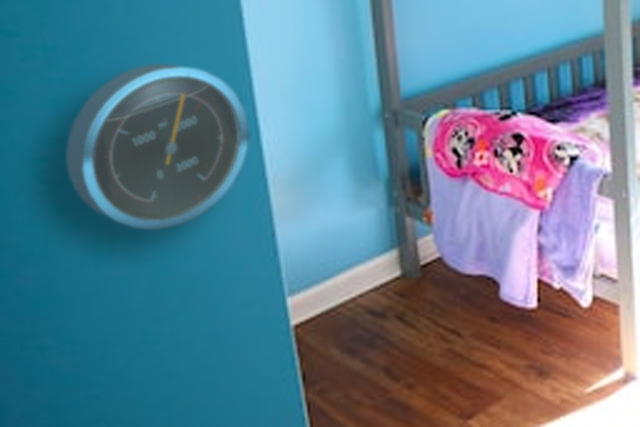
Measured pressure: 1750 psi
